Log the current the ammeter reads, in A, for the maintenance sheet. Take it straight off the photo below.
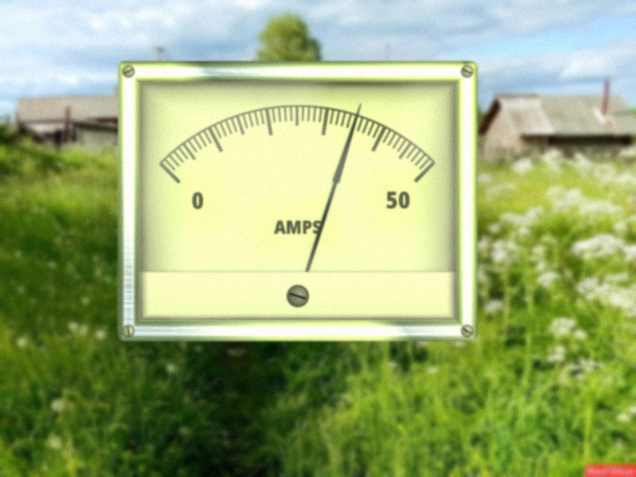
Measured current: 35 A
